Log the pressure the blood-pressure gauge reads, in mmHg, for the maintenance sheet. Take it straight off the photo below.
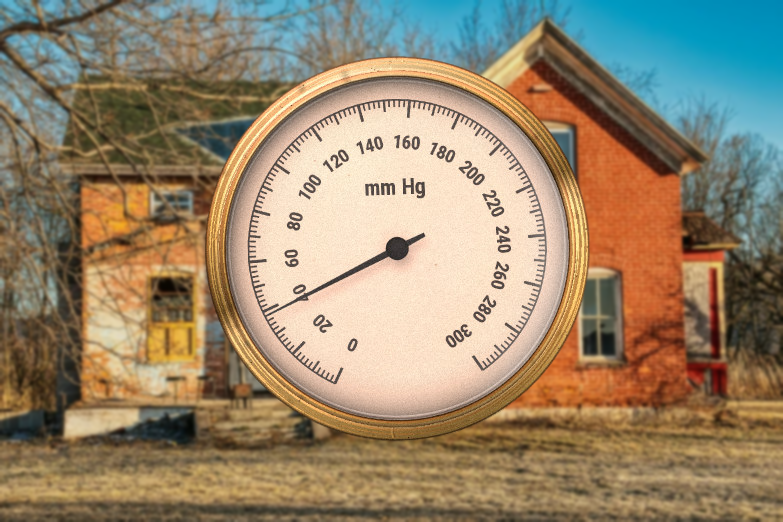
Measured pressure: 38 mmHg
